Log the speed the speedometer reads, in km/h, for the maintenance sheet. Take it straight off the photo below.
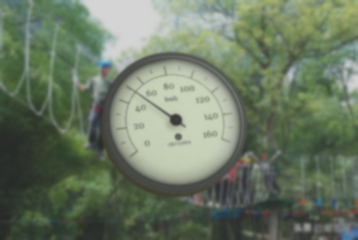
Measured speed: 50 km/h
